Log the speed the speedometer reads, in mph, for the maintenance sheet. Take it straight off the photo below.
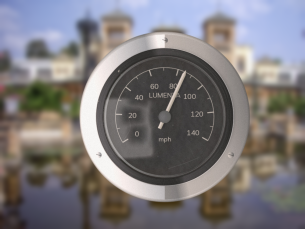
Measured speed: 85 mph
